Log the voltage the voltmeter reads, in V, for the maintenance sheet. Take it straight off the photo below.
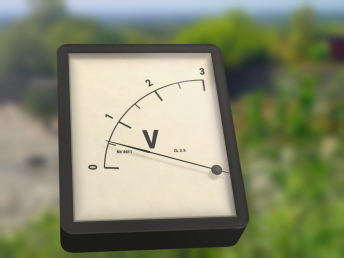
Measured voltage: 0.5 V
